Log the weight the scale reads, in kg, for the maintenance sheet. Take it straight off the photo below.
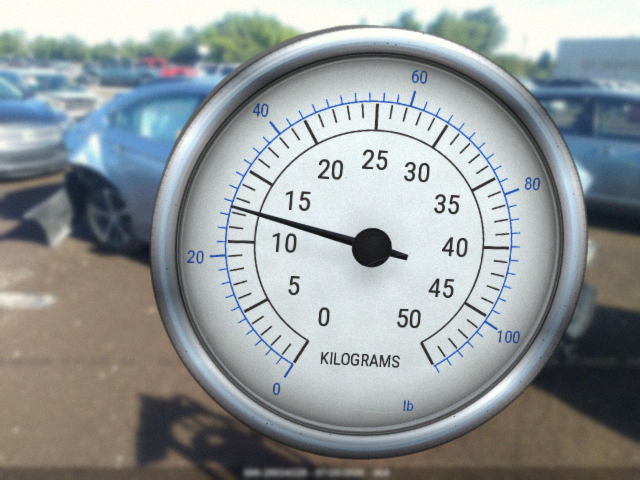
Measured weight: 12.5 kg
